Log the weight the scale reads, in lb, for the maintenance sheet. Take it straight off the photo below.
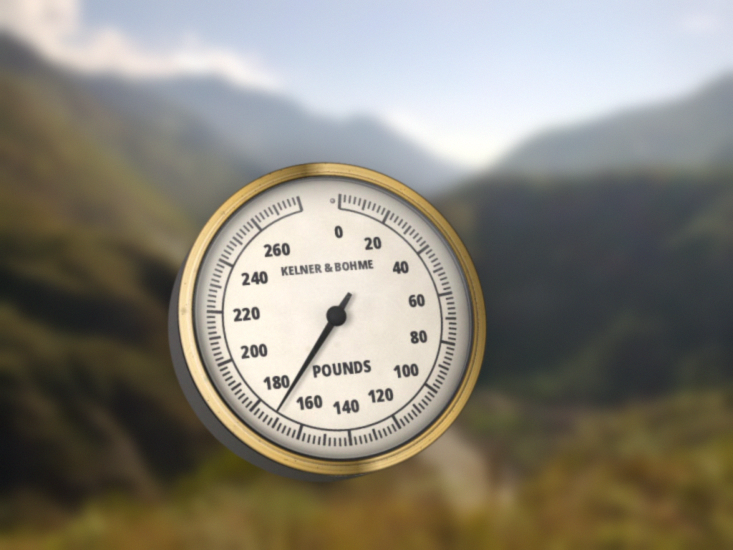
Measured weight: 172 lb
